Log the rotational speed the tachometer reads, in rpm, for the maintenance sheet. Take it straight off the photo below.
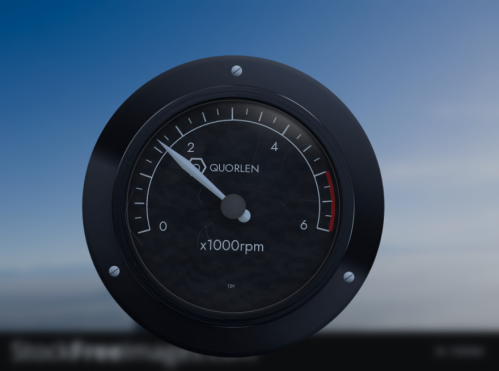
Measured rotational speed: 1625 rpm
